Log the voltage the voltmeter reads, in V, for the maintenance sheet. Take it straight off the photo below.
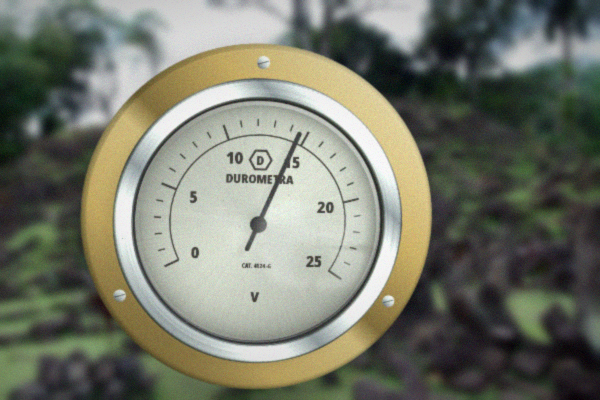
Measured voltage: 14.5 V
